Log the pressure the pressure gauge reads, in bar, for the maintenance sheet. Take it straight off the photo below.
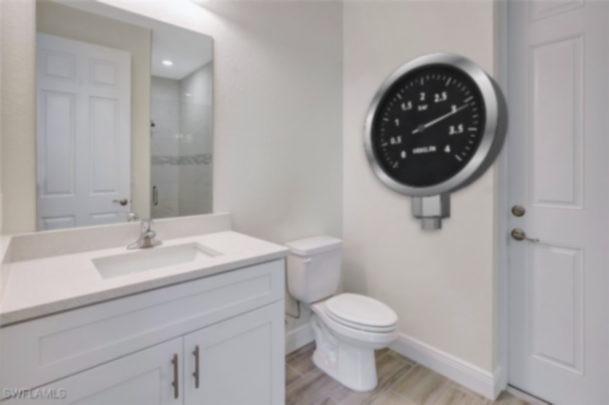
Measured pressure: 3.1 bar
